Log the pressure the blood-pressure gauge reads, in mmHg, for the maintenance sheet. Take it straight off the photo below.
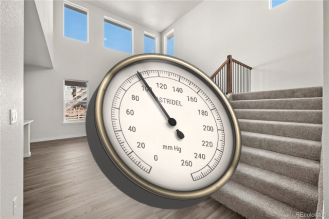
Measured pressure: 100 mmHg
